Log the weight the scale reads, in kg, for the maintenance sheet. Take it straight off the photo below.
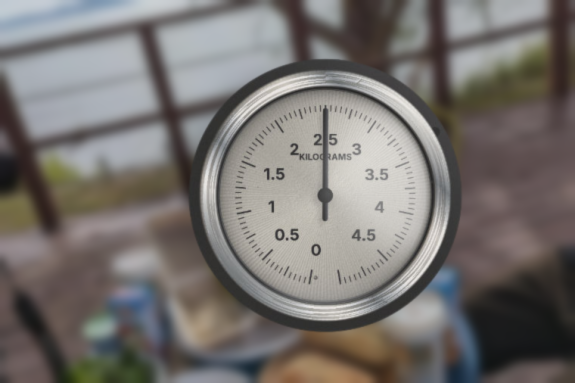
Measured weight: 2.5 kg
